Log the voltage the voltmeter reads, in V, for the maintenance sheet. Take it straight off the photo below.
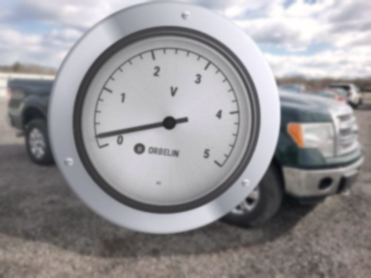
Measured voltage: 0.2 V
